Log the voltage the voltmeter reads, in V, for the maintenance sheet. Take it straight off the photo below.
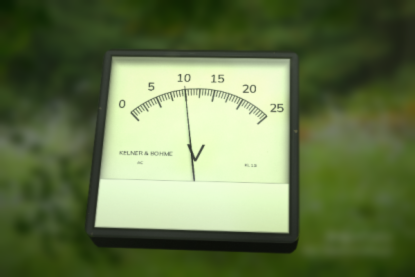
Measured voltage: 10 V
